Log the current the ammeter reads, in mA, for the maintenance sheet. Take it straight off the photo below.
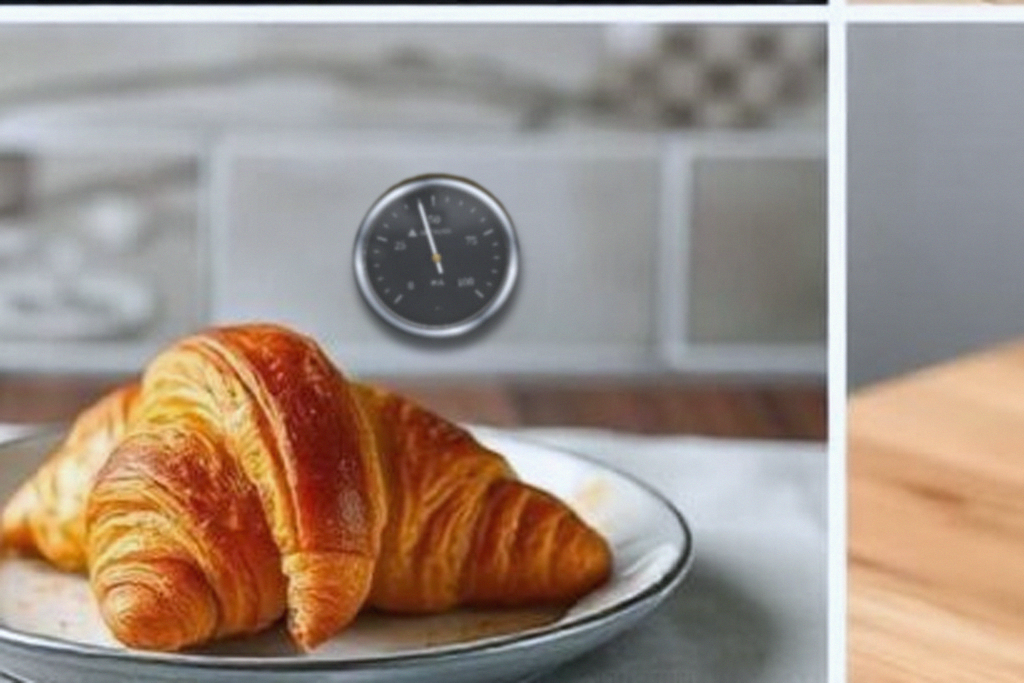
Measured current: 45 mA
